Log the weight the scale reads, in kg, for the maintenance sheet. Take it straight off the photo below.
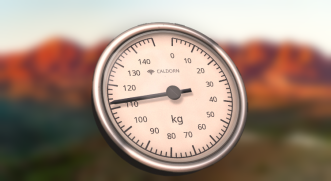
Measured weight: 112 kg
